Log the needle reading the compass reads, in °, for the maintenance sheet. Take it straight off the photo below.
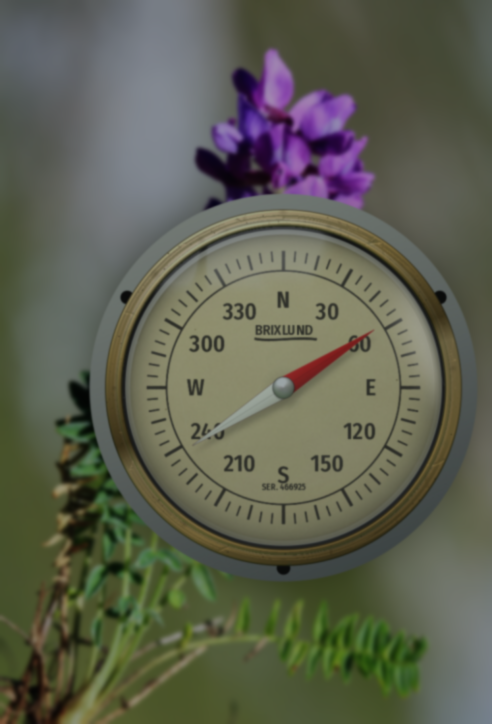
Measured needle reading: 57.5 °
